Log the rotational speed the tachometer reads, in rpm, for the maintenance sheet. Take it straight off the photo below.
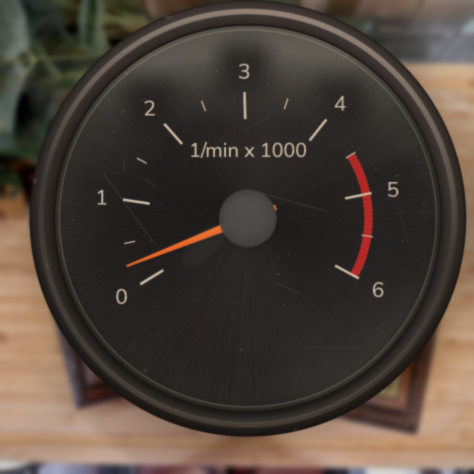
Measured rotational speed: 250 rpm
